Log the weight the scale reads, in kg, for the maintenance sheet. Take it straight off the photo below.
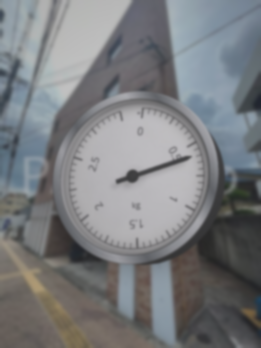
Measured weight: 0.6 kg
